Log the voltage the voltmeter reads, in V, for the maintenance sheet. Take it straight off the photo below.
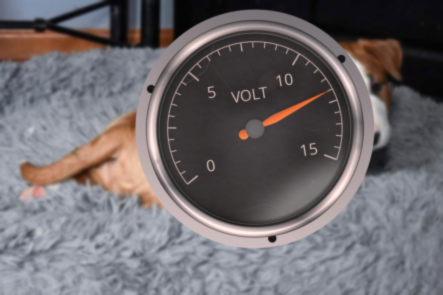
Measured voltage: 12 V
